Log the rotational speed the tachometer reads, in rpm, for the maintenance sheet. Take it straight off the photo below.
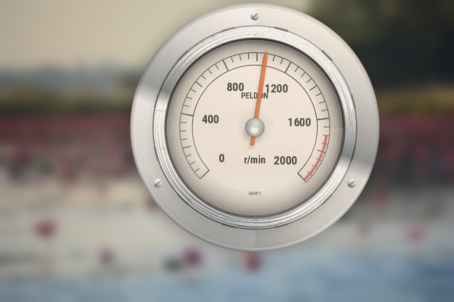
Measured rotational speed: 1050 rpm
